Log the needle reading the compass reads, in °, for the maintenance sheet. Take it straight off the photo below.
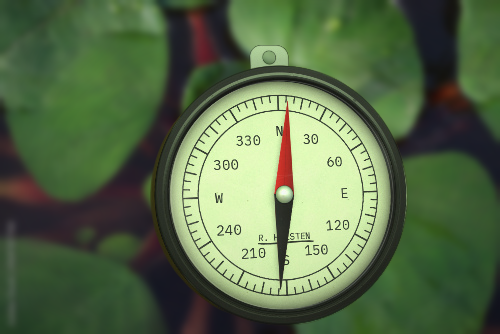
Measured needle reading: 5 °
